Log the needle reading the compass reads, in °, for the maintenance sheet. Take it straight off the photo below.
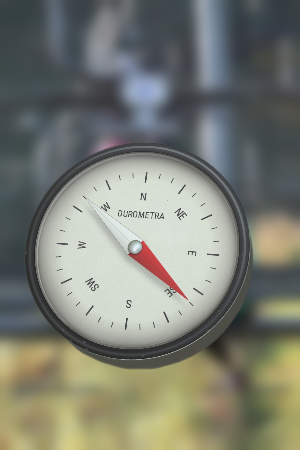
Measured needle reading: 130 °
